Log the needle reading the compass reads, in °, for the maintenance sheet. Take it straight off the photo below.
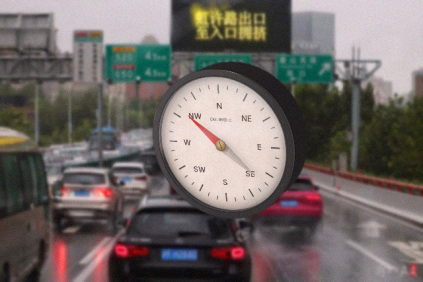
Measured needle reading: 310 °
